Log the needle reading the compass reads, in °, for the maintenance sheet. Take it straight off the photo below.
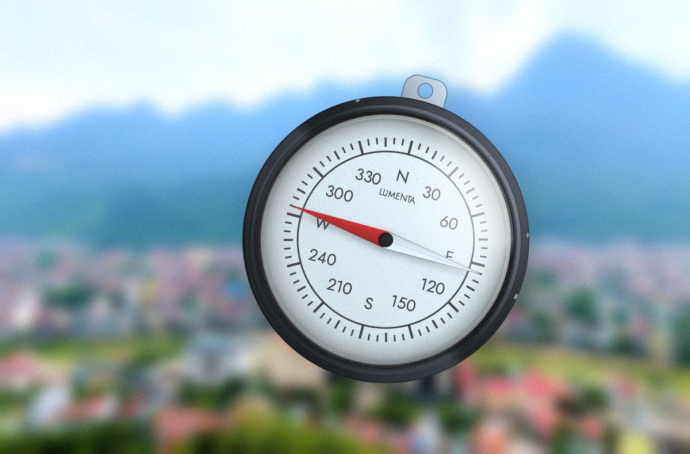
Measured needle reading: 275 °
